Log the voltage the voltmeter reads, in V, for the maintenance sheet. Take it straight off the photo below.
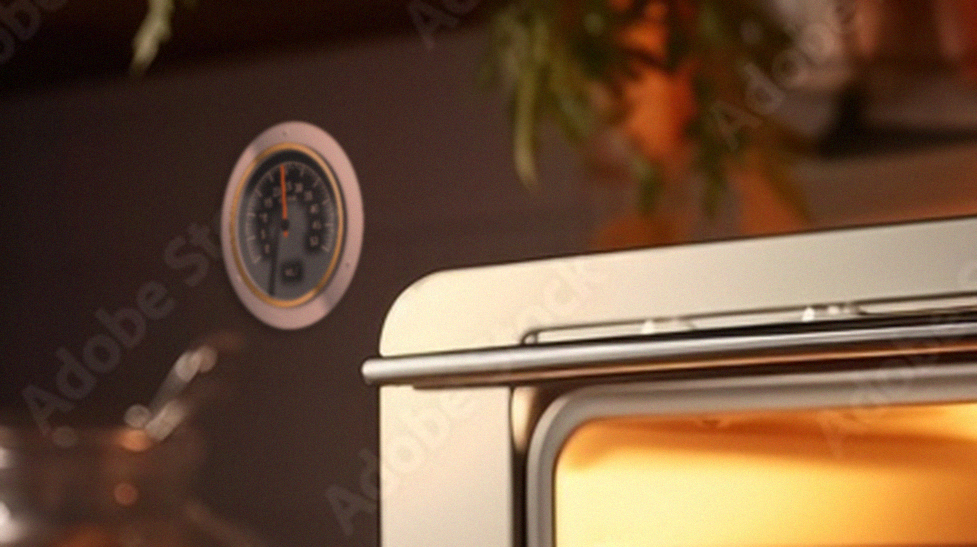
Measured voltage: 25 V
